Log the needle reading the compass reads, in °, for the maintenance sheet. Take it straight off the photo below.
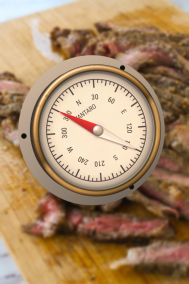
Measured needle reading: 330 °
